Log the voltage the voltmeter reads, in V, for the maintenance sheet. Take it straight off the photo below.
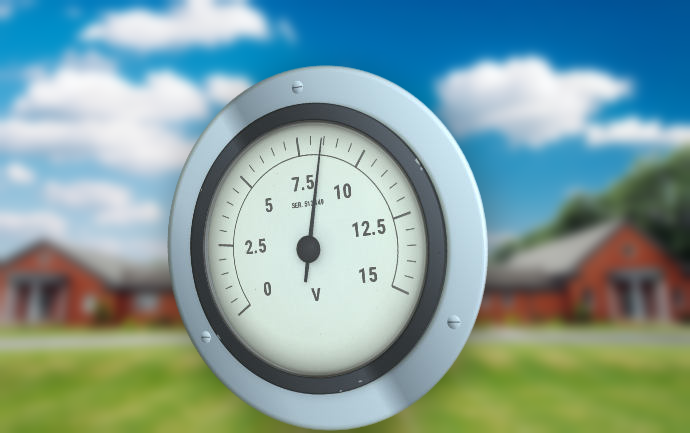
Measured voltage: 8.5 V
